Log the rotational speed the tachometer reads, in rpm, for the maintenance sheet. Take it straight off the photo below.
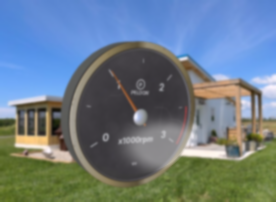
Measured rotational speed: 1000 rpm
